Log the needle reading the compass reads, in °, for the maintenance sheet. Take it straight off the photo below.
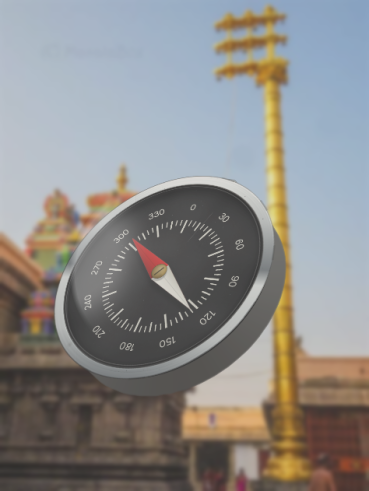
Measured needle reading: 305 °
